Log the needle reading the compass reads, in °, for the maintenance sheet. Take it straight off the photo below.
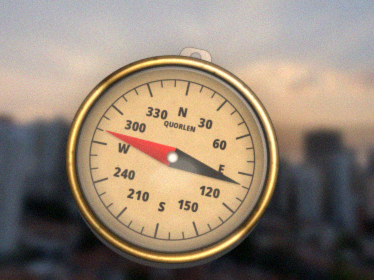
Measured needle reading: 280 °
